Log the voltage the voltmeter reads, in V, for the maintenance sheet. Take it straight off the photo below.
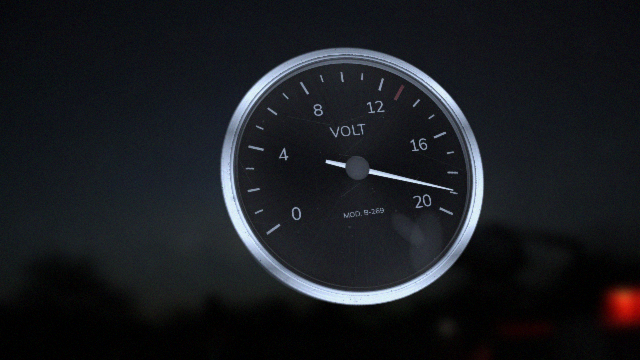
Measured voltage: 19 V
